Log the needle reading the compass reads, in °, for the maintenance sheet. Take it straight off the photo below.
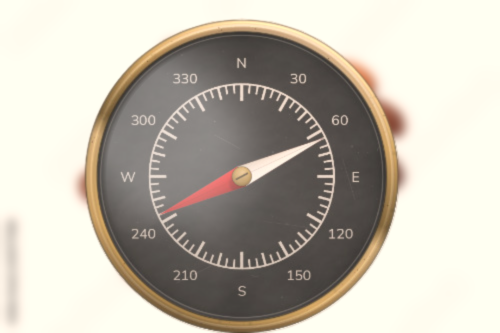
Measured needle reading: 245 °
